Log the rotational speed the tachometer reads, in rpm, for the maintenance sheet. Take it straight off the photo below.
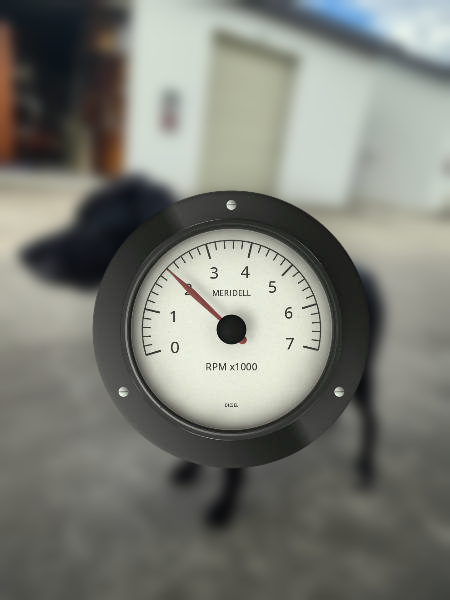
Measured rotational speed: 2000 rpm
